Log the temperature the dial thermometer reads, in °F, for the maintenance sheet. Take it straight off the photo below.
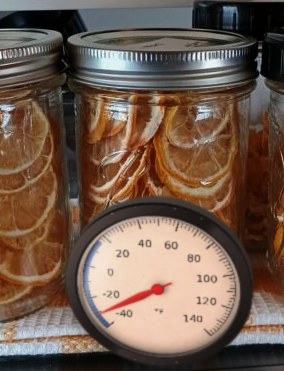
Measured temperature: -30 °F
